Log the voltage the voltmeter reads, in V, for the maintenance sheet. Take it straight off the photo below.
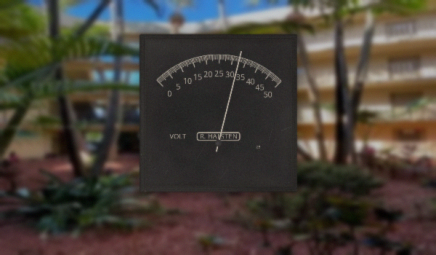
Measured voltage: 32.5 V
